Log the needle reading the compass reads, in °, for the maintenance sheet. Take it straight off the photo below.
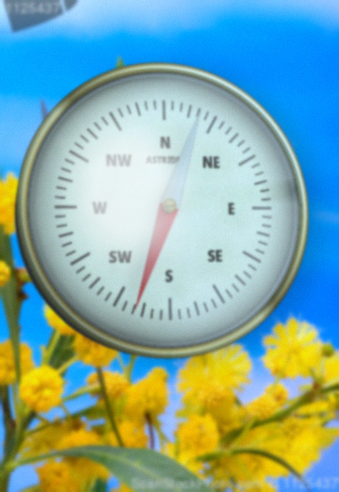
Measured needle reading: 200 °
